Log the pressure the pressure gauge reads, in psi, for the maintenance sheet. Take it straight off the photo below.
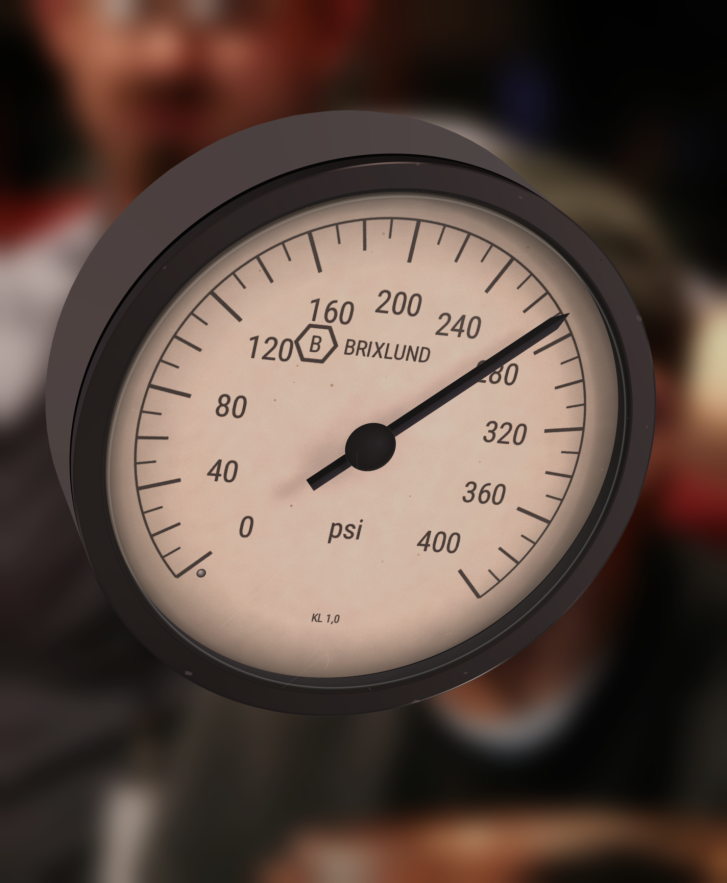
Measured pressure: 270 psi
